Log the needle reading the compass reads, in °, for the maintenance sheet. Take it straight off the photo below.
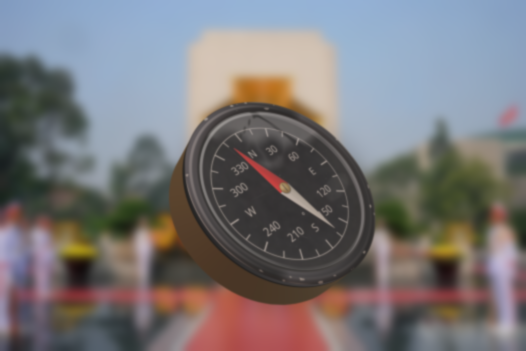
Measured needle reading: 345 °
